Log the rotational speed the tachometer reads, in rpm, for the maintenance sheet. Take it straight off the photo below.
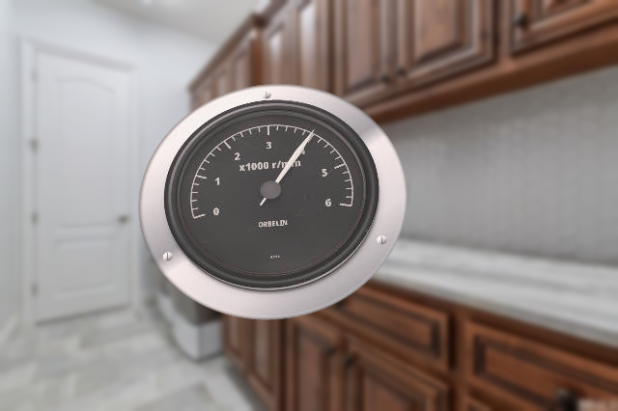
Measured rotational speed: 4000 rpm
